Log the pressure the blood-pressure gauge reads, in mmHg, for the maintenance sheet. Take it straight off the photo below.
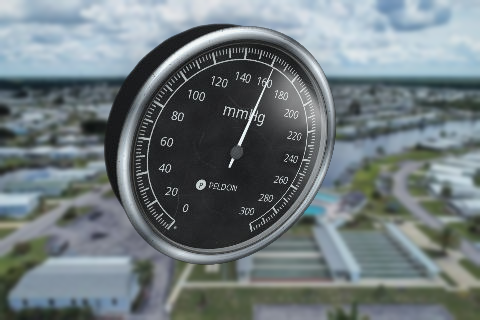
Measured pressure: 160 mmHg
